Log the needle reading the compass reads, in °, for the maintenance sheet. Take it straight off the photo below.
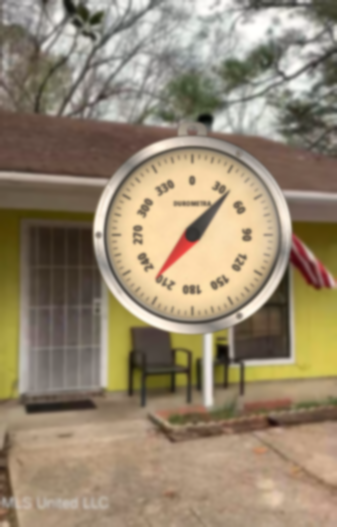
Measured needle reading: 220 °
